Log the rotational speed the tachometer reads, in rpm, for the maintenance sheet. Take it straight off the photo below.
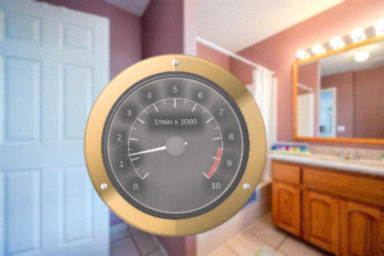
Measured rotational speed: 1250 rpm
